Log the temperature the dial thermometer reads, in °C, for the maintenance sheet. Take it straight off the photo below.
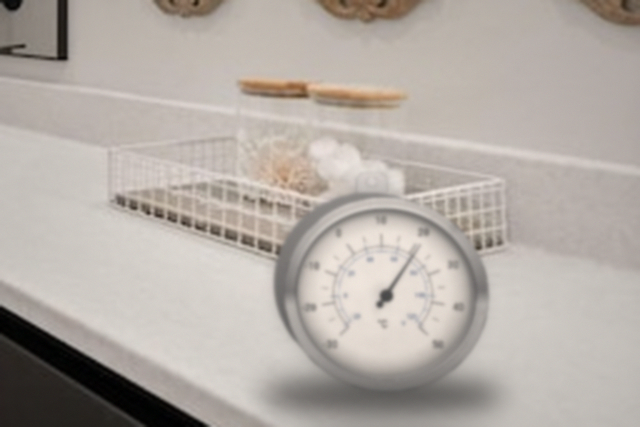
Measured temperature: 20 °C
